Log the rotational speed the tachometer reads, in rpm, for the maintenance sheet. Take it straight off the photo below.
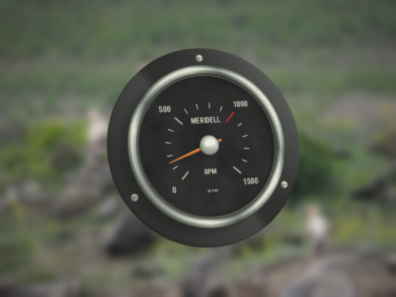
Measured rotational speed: 150 rpm
